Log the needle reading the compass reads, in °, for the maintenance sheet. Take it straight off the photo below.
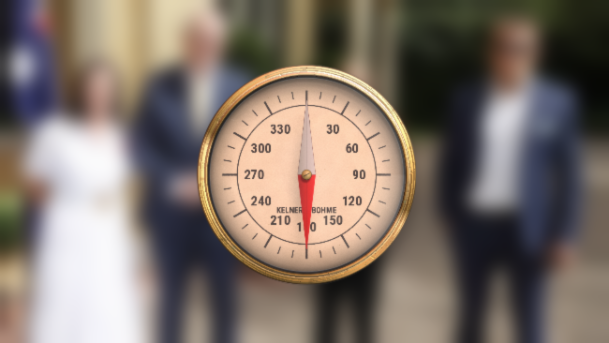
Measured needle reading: 180 °
